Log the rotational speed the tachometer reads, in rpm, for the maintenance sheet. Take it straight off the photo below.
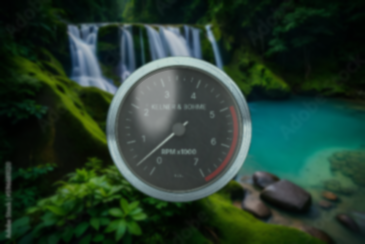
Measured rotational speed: 400 rpm
